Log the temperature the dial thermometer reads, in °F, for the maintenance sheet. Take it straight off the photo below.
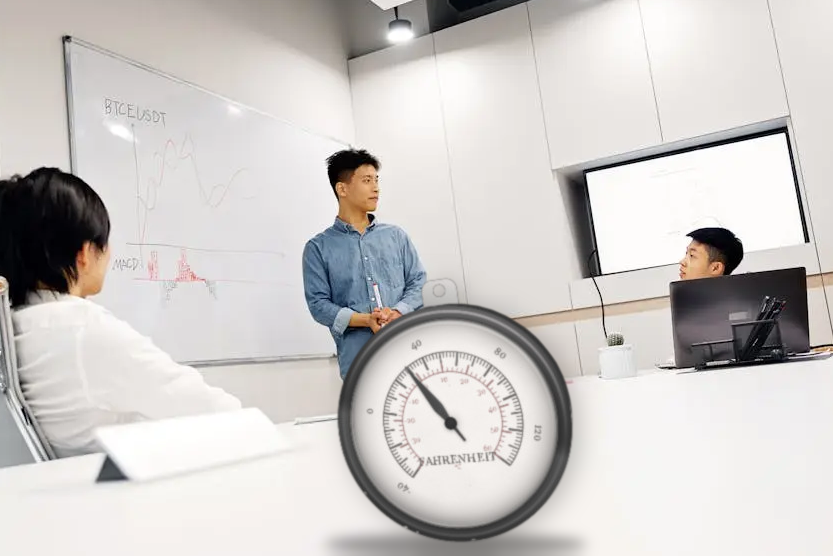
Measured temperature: 30 °F
